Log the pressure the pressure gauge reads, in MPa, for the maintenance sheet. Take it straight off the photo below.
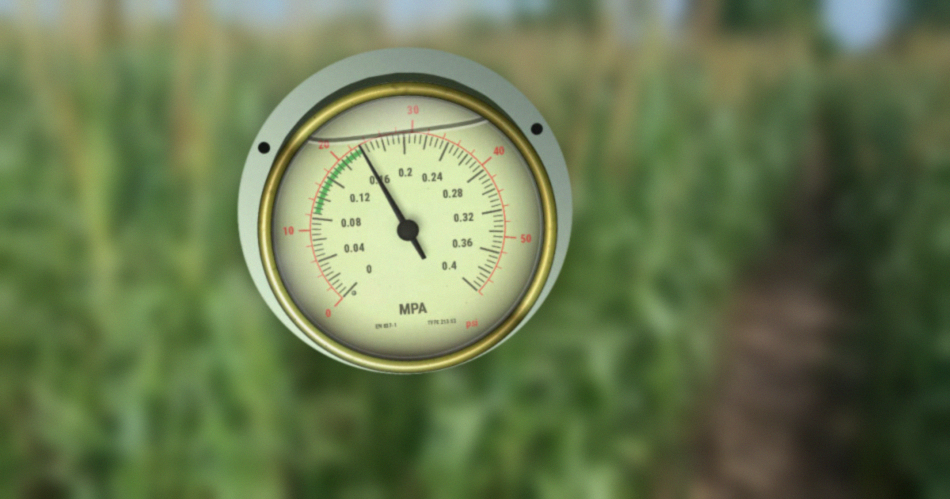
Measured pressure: 0.16 MPa
